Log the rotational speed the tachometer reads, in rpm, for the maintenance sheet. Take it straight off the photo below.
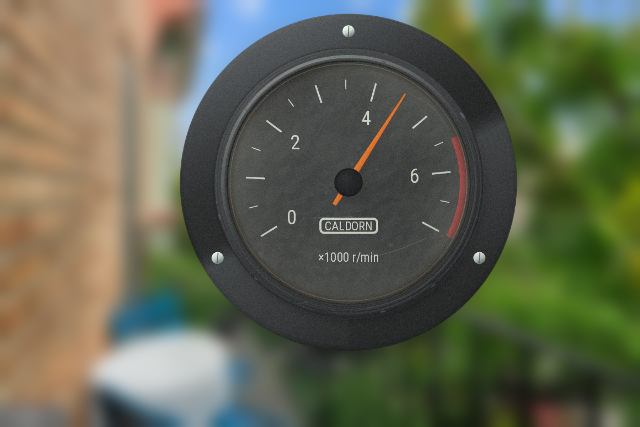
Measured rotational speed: 4500 rpm
